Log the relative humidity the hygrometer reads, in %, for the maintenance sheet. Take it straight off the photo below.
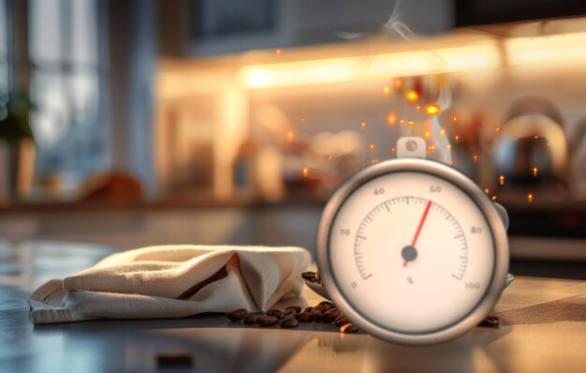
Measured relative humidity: 60 %
